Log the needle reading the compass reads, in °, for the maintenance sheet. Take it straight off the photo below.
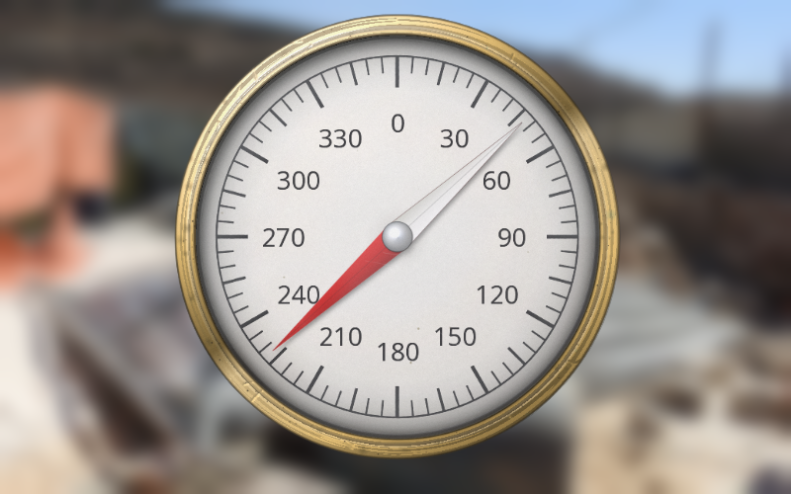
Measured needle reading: 227.5 °
